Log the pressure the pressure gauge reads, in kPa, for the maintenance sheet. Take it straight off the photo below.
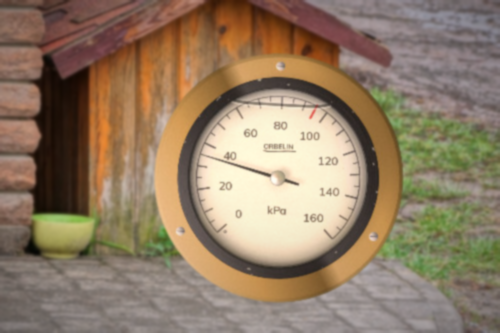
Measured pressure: 35 kPa
